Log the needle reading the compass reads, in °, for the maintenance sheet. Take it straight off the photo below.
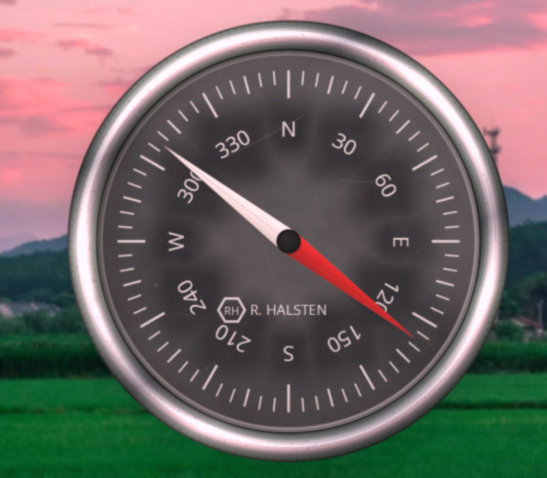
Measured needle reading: 127.5 °
